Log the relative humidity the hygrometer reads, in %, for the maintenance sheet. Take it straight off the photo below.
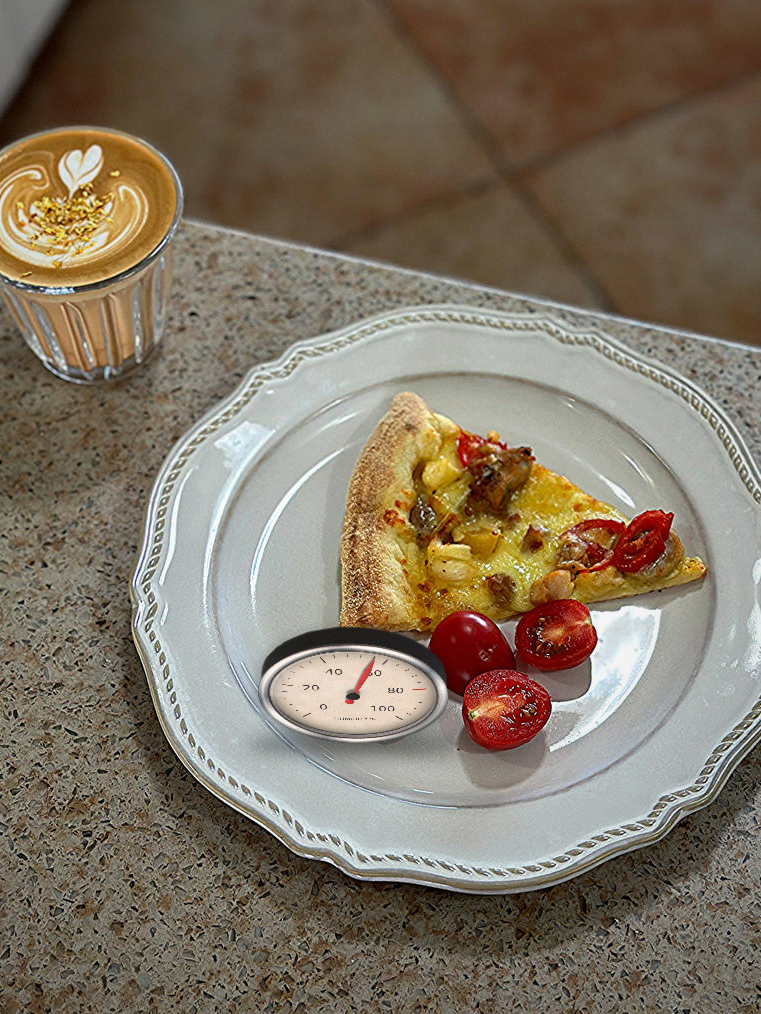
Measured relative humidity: 56 %
